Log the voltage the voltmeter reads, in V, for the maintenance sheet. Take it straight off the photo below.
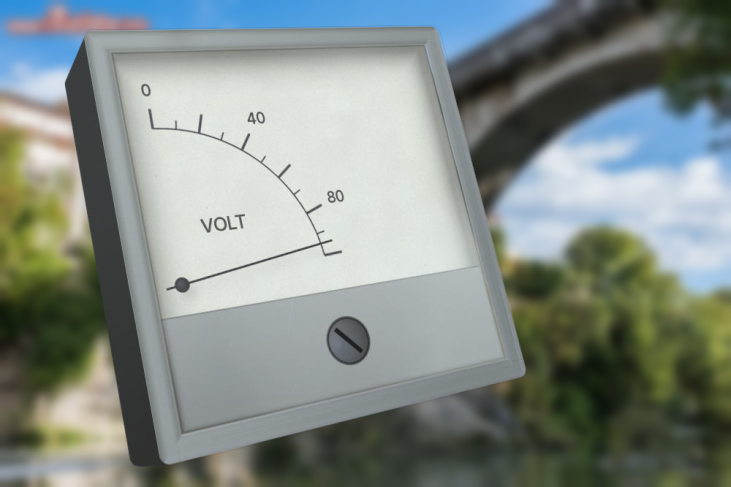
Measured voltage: 95 V
